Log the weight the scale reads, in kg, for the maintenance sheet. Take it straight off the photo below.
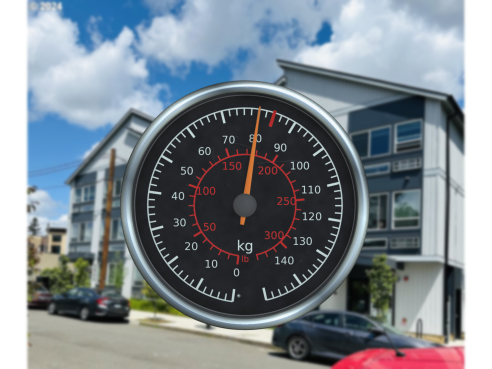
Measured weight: 80 kg
